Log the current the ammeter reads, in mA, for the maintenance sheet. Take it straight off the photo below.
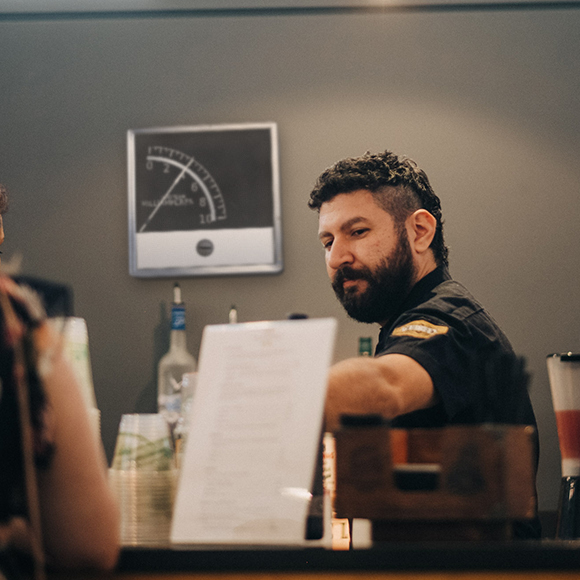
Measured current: 4 mA
